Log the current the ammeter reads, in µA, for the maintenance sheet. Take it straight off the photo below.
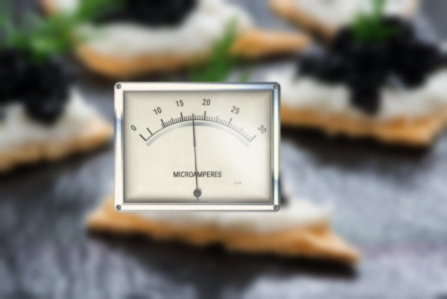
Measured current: 17.5 µA
